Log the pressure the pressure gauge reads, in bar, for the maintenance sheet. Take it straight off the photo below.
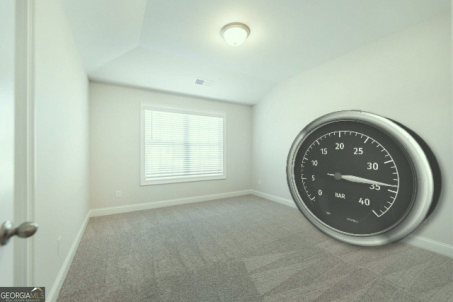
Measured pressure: 34 bar
